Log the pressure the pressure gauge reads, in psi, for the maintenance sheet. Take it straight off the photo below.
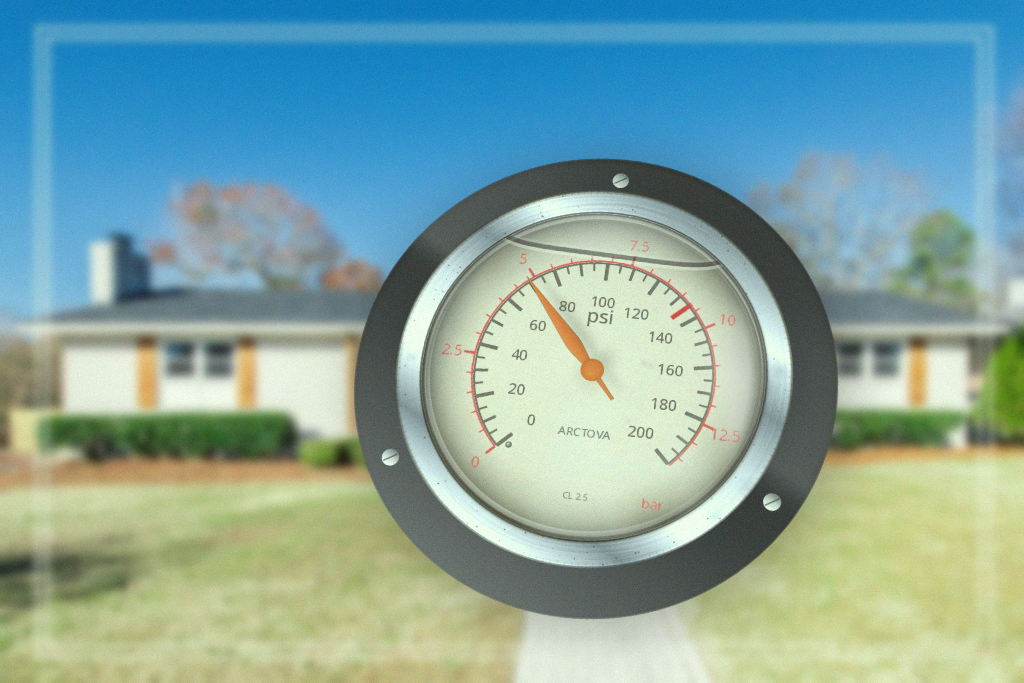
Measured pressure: 70 psi
